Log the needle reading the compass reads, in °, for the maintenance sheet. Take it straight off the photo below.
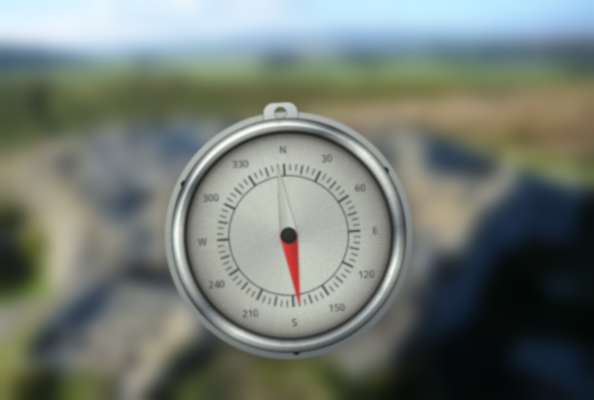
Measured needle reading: 175 °
